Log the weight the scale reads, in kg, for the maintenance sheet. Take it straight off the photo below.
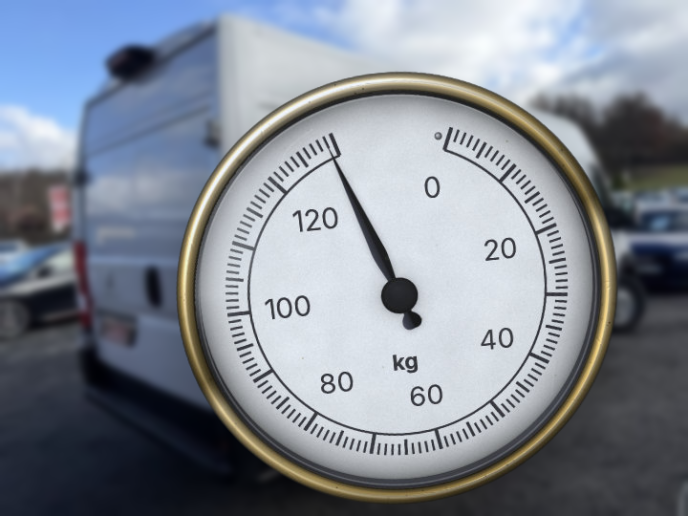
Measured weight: 129 kg
